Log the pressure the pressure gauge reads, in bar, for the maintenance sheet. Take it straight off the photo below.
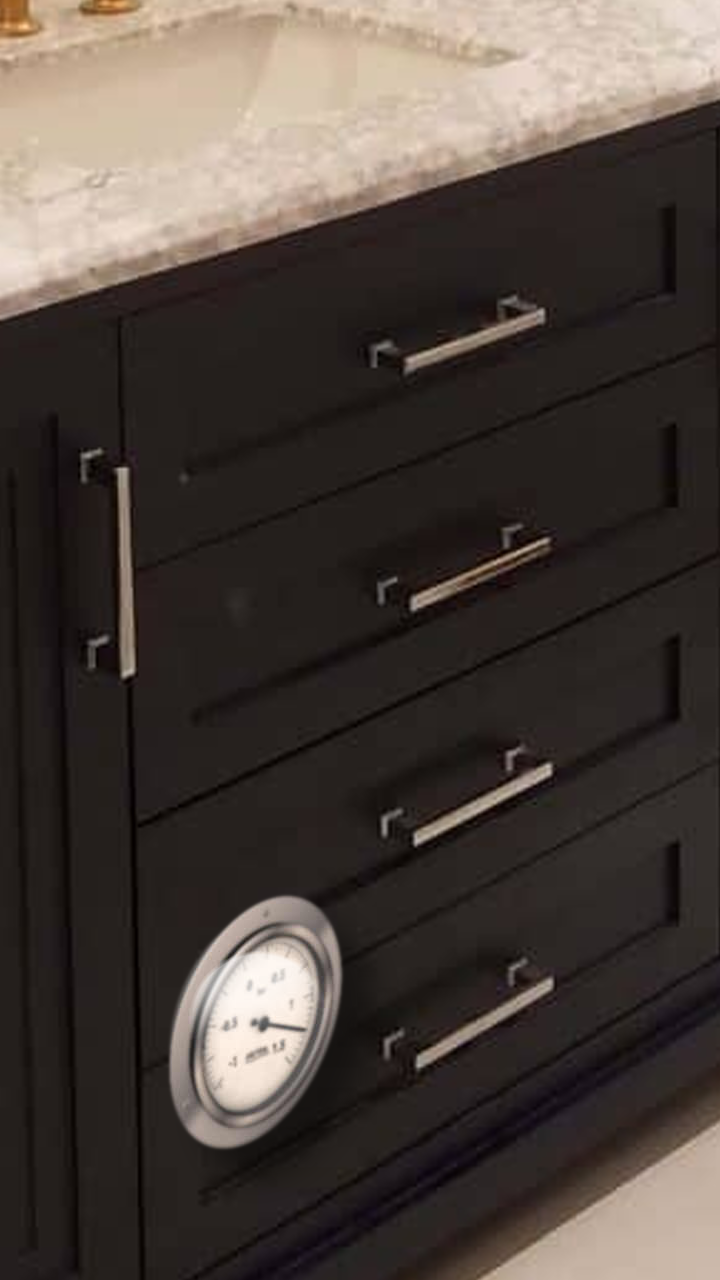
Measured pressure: 1.25 bar
